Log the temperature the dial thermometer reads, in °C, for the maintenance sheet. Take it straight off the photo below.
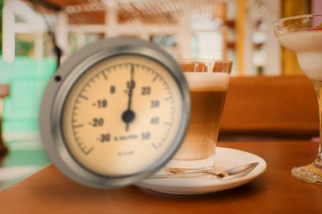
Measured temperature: 10 °C
